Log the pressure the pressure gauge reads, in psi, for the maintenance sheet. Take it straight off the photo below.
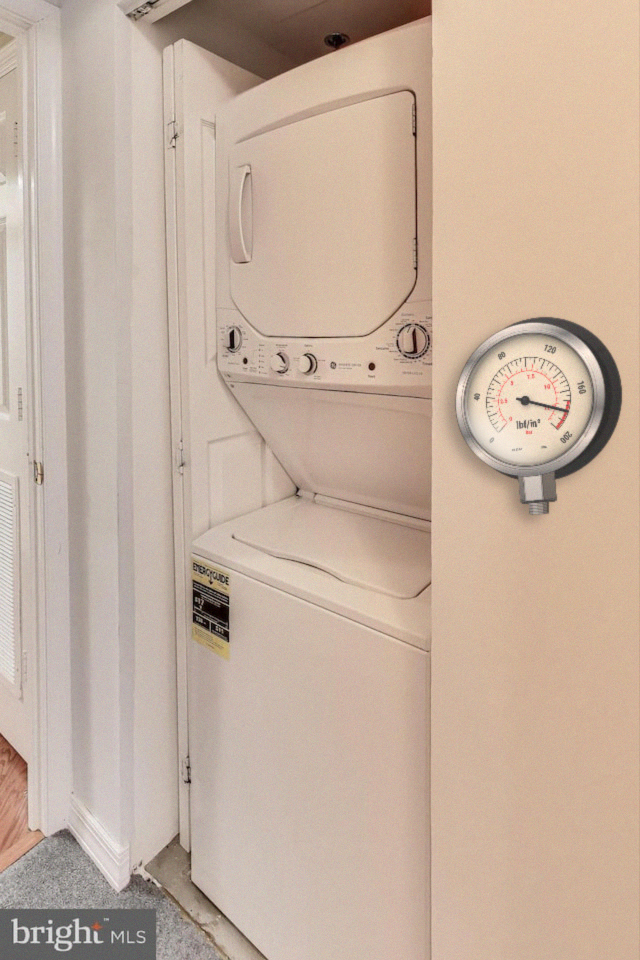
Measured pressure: 180 psi
